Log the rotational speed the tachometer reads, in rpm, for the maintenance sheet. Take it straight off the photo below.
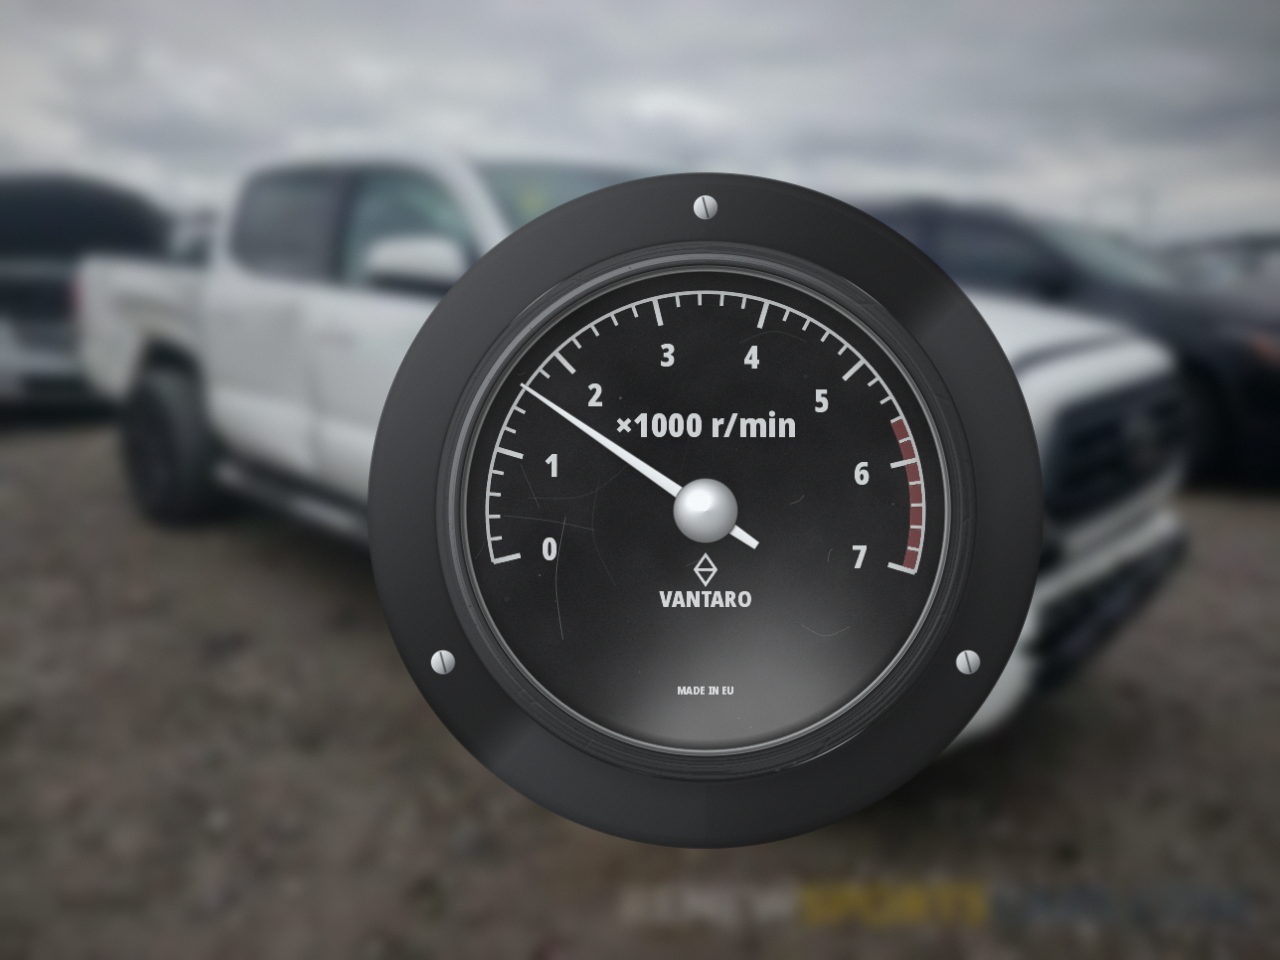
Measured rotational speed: 1600 rpm
